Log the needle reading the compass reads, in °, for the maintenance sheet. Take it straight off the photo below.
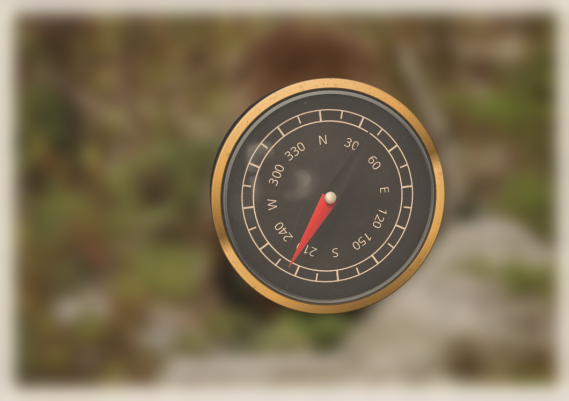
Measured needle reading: 217.5 °
